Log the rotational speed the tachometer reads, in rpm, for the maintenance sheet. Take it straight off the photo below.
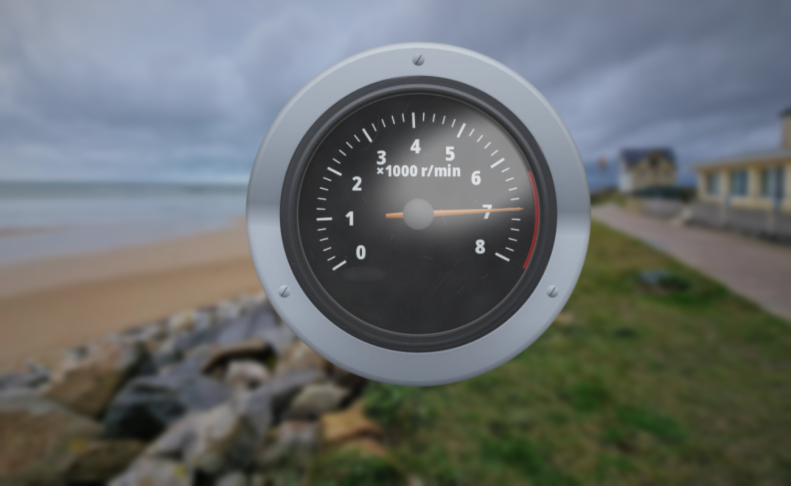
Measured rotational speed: 7000 rpm
